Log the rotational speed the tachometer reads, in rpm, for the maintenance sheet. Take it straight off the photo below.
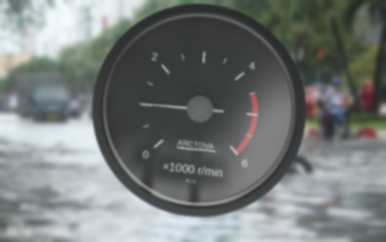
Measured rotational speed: 1000 rpm
